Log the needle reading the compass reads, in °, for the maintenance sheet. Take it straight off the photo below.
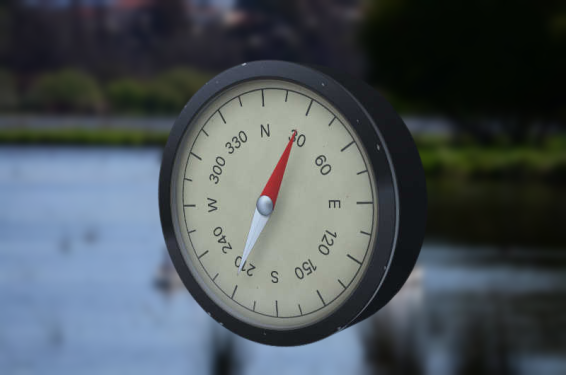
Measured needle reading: 30 °
